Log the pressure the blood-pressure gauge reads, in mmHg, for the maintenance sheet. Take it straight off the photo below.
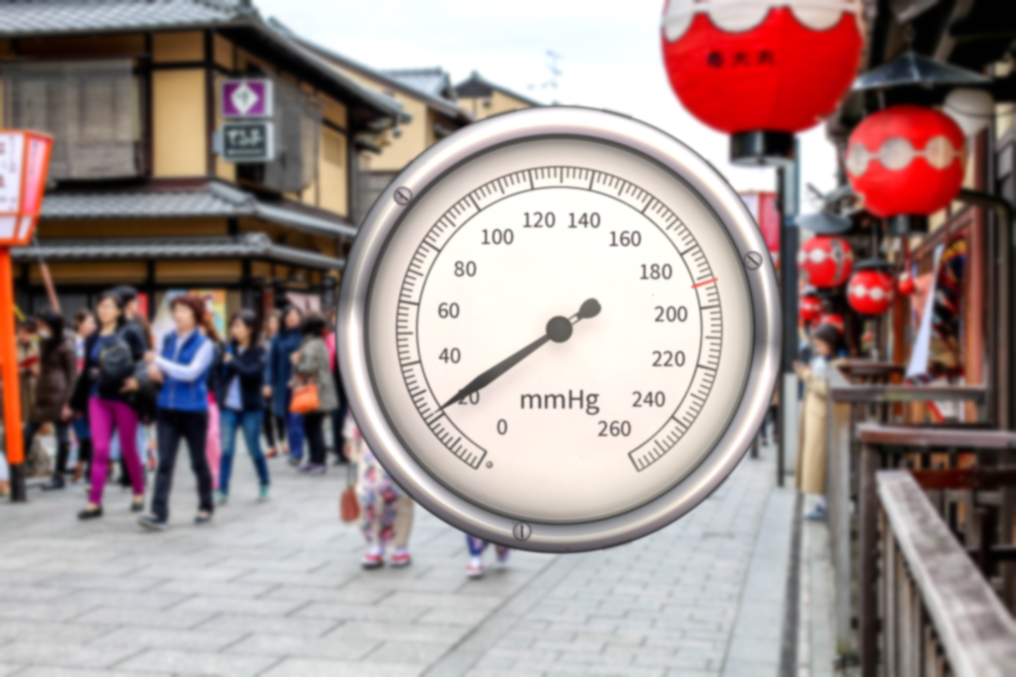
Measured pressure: 22 mmHg
